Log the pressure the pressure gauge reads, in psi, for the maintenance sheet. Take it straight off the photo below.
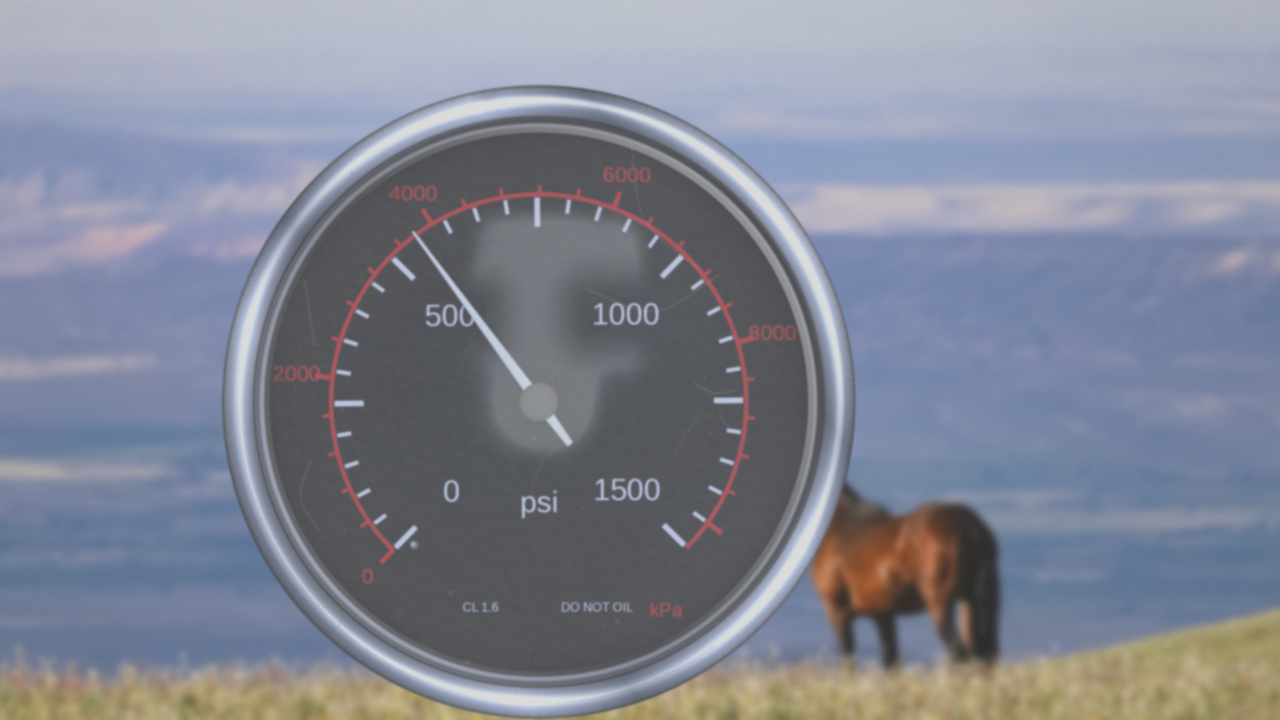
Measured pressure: 550 psi
